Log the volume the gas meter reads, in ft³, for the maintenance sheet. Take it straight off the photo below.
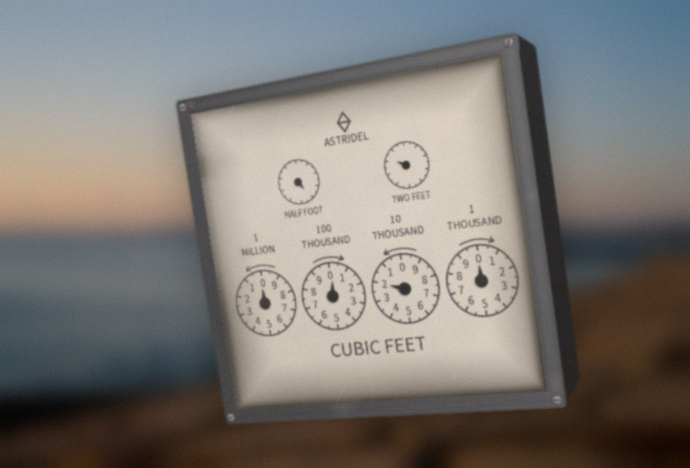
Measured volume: 2000 ft³
